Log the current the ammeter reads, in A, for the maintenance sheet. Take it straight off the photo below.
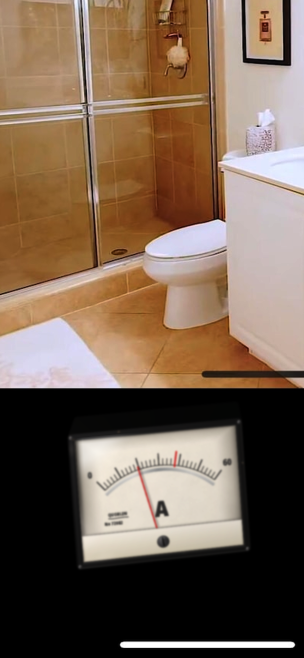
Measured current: 20 A
